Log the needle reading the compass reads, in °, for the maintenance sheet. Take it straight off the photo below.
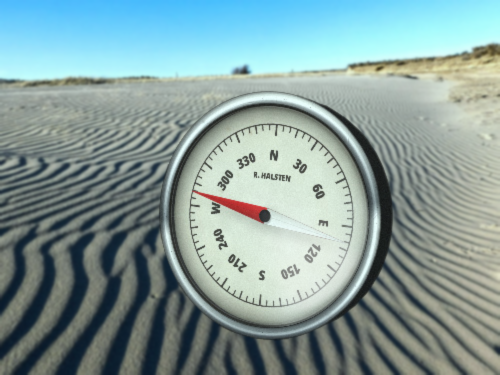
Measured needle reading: 280 °
